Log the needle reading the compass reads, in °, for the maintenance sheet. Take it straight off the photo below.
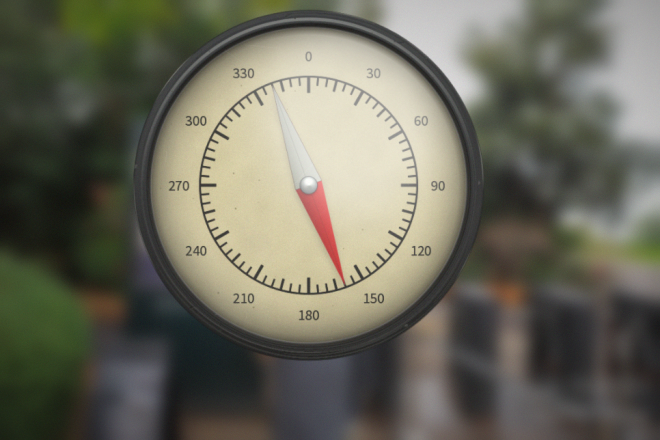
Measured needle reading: 160 °
